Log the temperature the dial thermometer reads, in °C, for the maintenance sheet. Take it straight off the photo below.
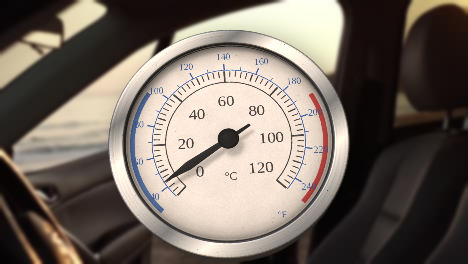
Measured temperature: 6 °C
